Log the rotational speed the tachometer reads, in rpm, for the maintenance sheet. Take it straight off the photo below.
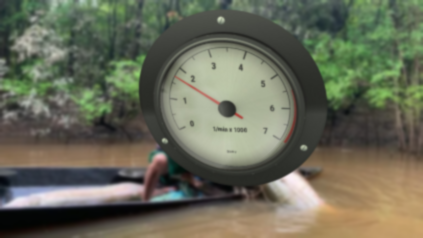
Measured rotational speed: 1750 rpm
